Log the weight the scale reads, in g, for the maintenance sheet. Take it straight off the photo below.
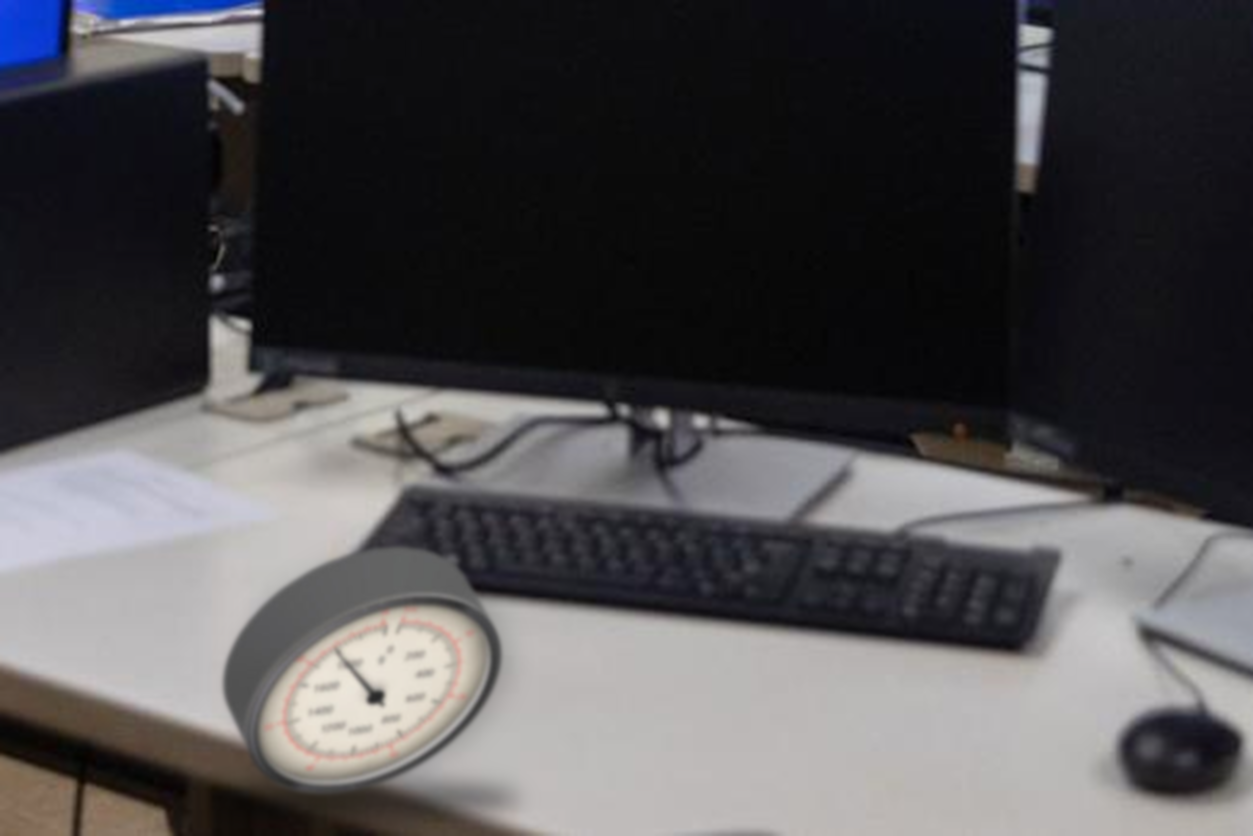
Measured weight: 1800 g
